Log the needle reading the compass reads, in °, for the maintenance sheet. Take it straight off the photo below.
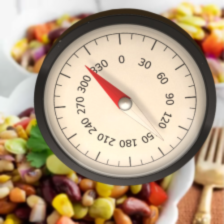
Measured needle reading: 320 °
